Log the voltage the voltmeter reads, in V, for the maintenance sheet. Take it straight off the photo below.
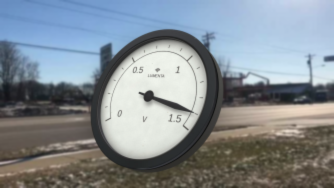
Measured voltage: 1.4 V
